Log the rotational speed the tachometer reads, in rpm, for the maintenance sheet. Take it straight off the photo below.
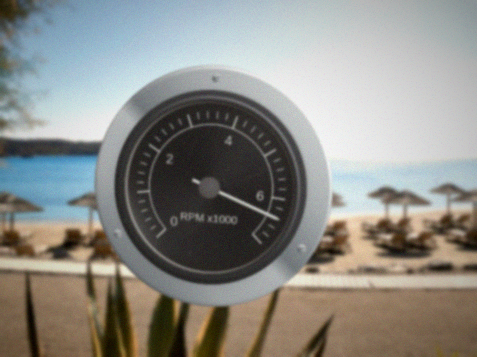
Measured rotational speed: 6400 rpm
